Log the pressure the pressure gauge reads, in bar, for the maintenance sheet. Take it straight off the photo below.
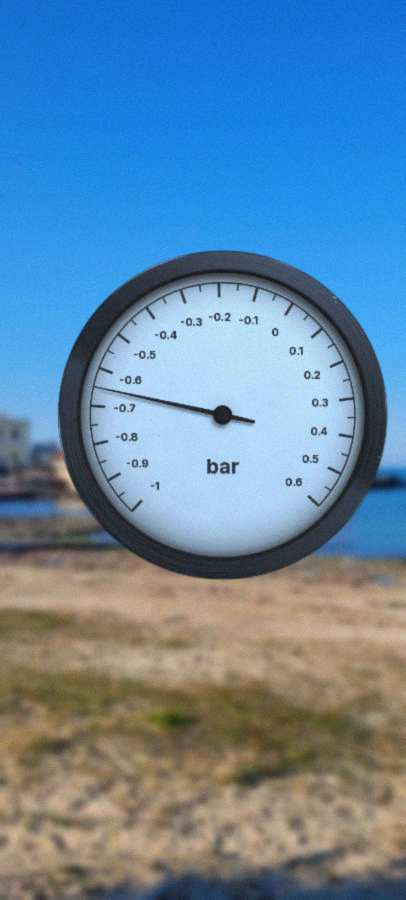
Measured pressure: -0.65 bar
